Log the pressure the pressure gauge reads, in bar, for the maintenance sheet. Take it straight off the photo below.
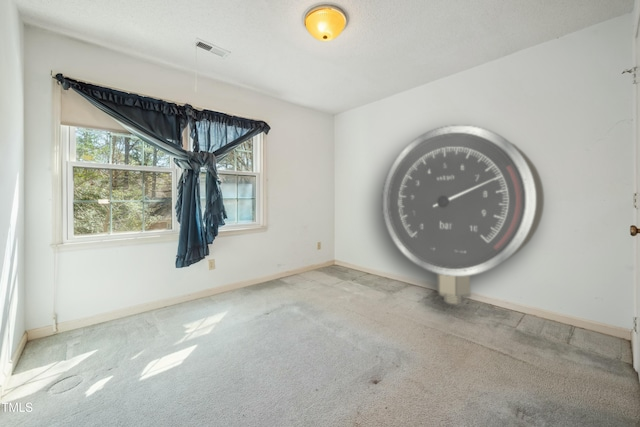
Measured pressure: 7.5 bar
